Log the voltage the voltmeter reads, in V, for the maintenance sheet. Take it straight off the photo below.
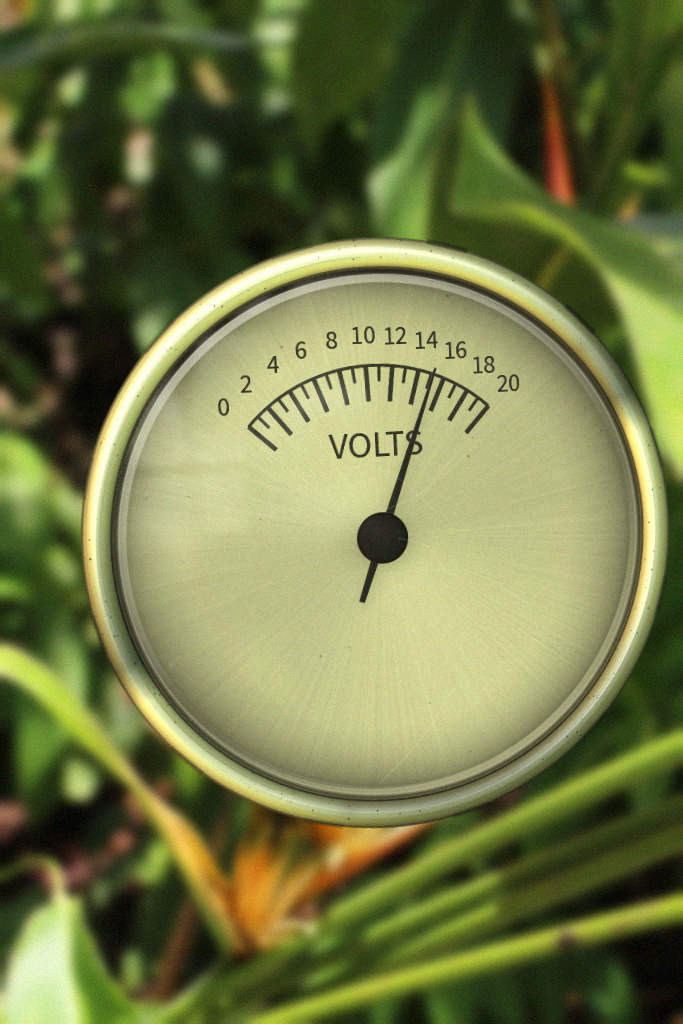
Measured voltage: 15 V
